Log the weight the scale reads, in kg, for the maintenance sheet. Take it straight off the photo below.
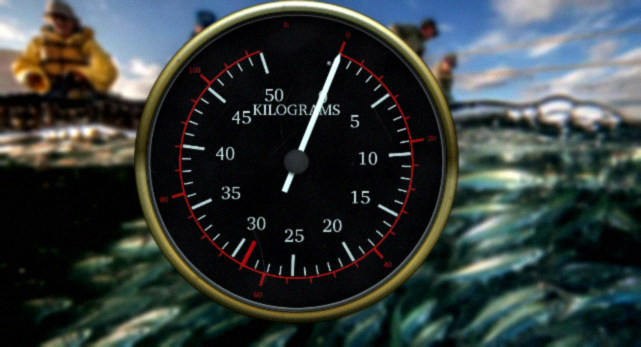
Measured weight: 0 kg
